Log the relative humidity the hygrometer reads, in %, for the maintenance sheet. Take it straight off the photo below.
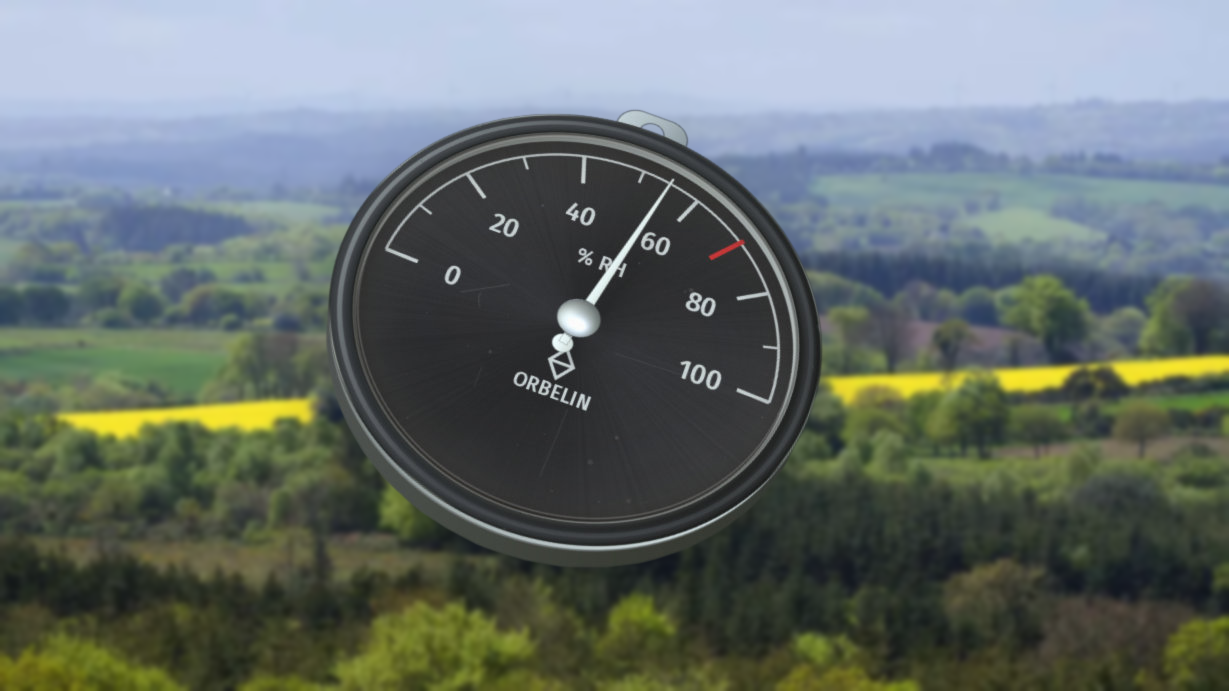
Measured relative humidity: 55 %
